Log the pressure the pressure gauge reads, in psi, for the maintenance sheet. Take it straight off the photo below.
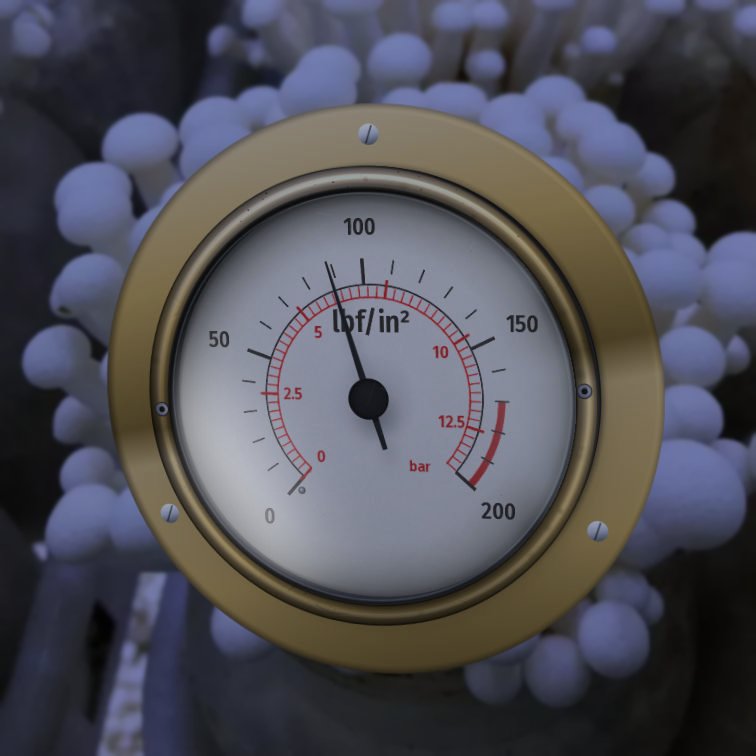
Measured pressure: 90 psi
